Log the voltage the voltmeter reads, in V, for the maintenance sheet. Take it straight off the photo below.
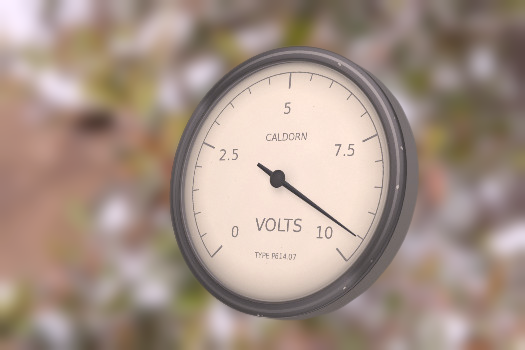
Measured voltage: 9.5 V
